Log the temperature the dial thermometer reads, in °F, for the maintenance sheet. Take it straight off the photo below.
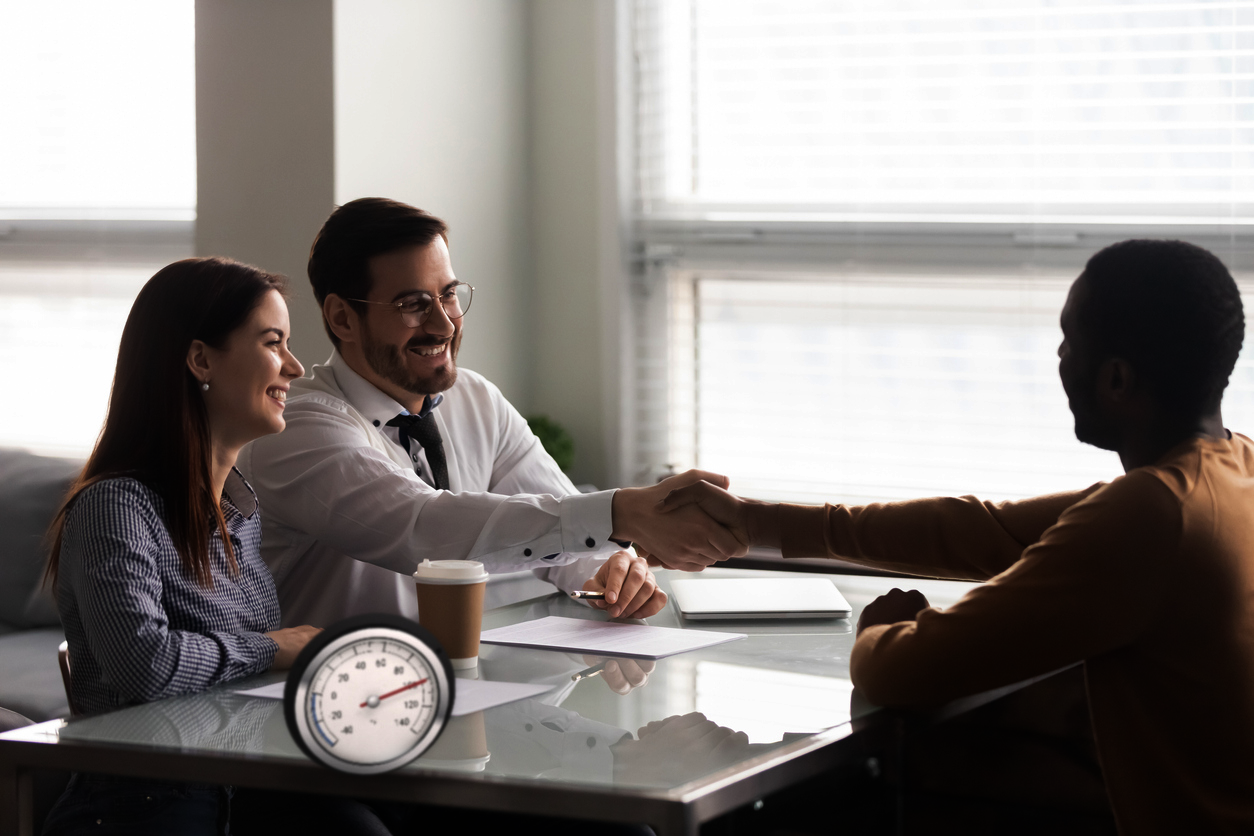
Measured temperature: 100 °F
